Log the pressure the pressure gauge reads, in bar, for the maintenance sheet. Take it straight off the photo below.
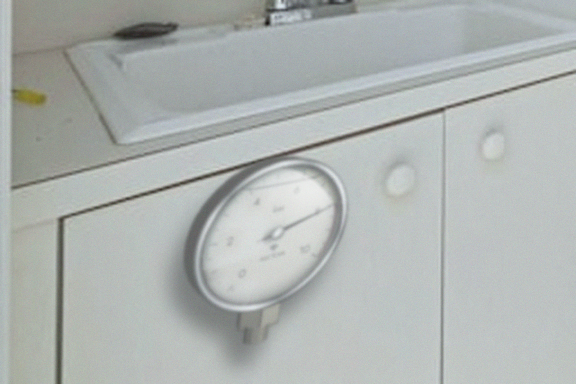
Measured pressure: 8 bar
